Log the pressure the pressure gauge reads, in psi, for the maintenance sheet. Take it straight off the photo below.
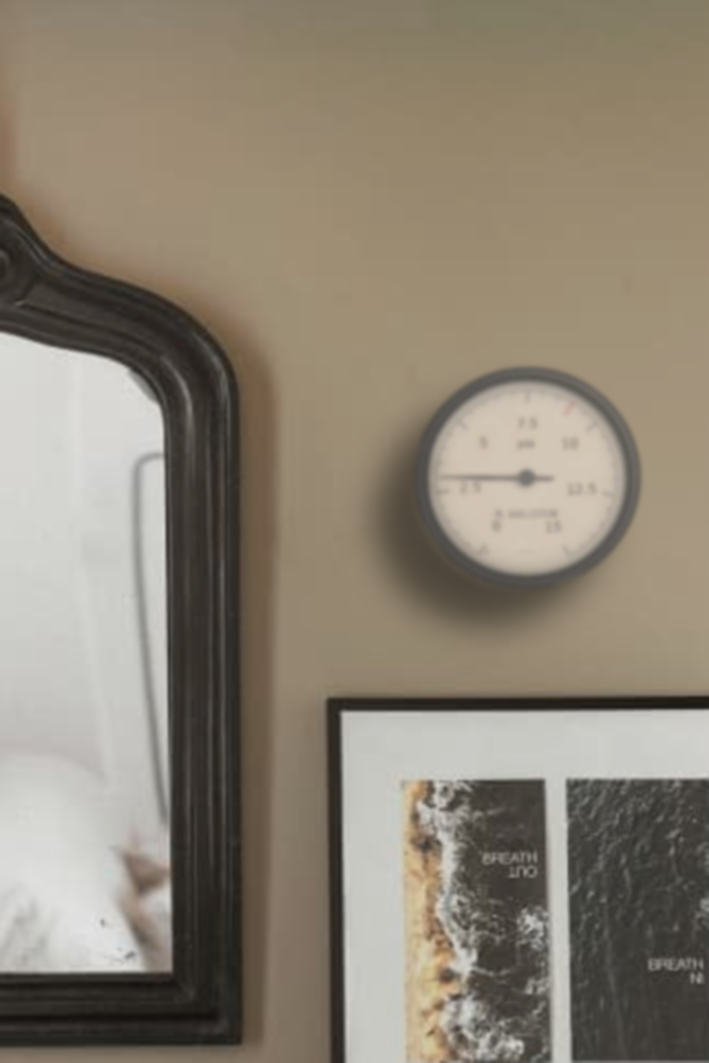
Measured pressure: 3 psi
